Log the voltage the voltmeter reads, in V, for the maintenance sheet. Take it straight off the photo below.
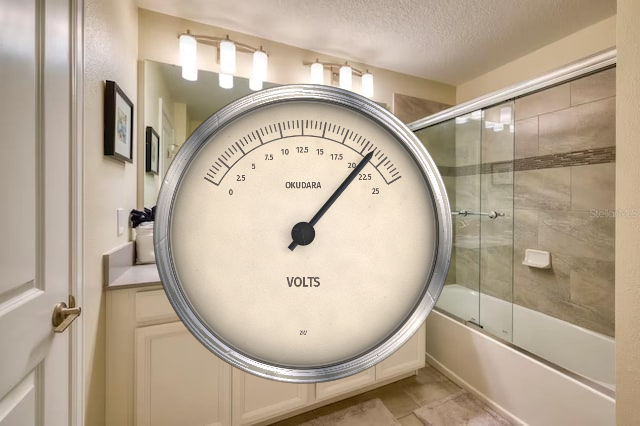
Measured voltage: 21 V
